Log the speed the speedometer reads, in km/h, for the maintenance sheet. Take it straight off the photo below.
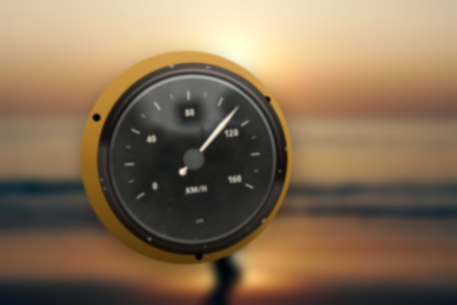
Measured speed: 110 km/h
